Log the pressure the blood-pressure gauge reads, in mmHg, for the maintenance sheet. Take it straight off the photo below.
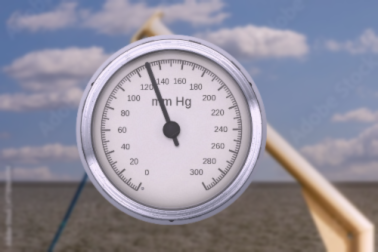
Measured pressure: 130 mmHg
